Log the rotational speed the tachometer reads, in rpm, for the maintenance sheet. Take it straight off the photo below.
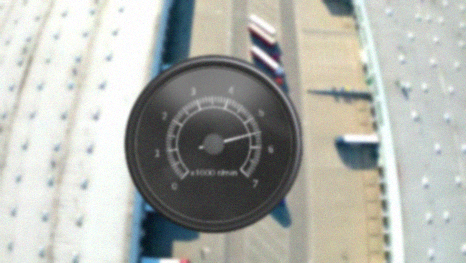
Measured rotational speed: 5500 rpm
